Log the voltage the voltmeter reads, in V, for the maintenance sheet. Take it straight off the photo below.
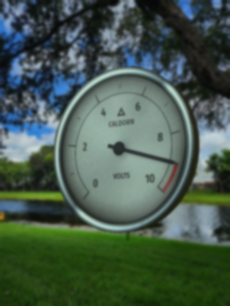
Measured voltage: 9 V
